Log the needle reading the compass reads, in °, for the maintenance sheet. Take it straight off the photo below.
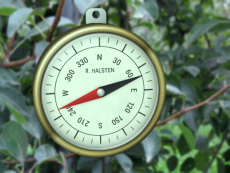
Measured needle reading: 250 °
